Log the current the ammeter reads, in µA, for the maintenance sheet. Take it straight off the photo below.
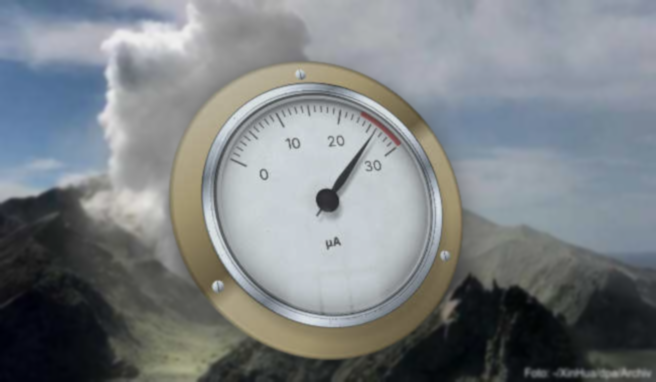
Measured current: 26 µA
